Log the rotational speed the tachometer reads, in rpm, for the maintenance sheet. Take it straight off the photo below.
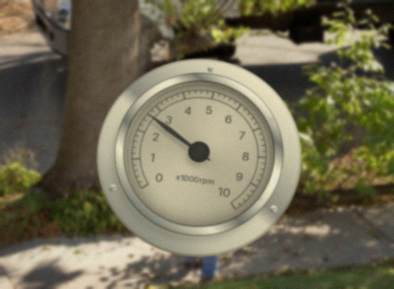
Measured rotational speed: 2600 rpm
